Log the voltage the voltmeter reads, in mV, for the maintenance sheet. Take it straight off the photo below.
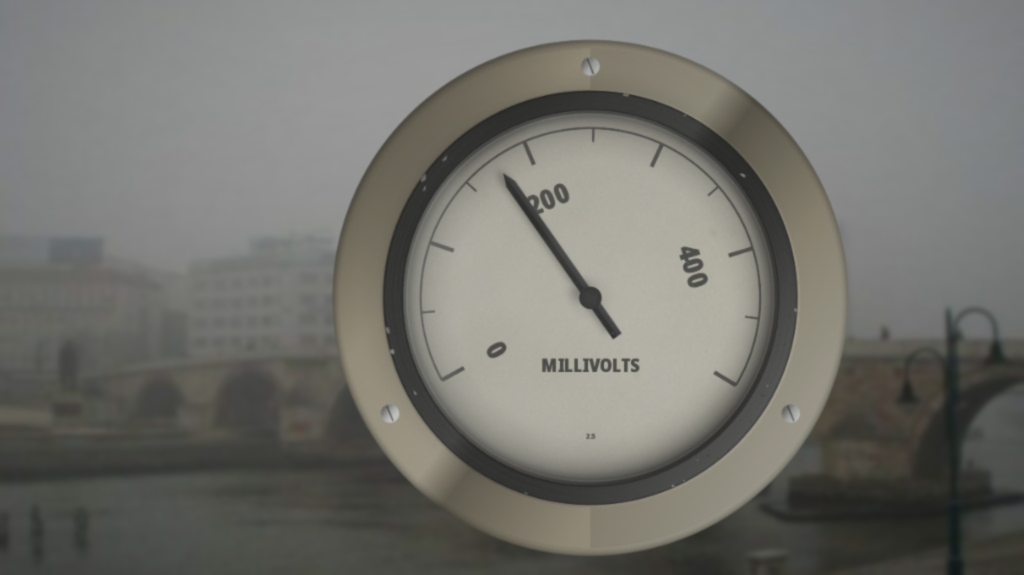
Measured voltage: 175 mV
